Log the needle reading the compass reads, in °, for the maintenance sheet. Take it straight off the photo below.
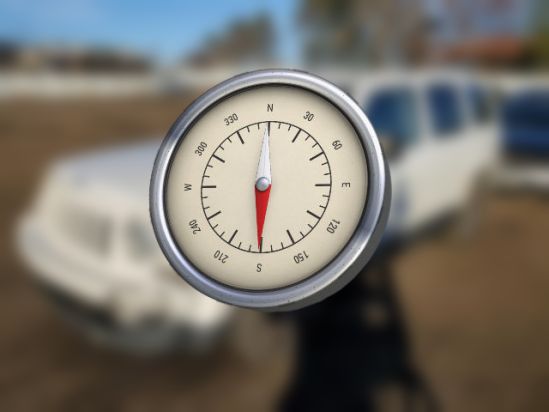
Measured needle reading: 180 °
